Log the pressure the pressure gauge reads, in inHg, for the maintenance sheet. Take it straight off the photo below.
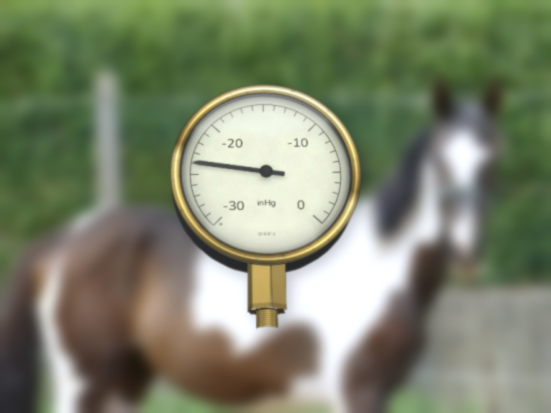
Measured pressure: -24 inHg
